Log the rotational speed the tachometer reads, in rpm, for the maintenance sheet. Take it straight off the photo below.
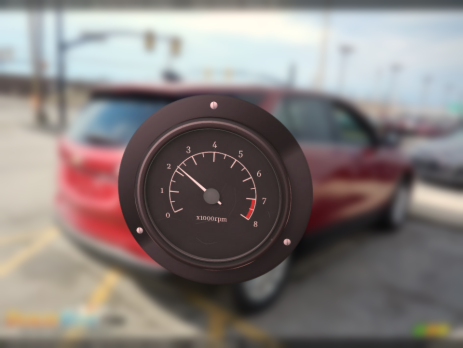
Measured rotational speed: 2250 rpm
